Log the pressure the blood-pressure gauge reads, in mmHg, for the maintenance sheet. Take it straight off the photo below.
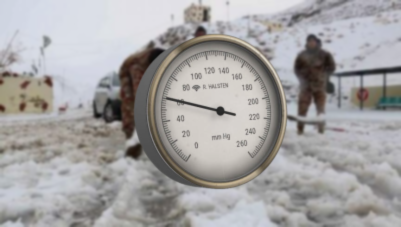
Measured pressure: 60 mmHg
